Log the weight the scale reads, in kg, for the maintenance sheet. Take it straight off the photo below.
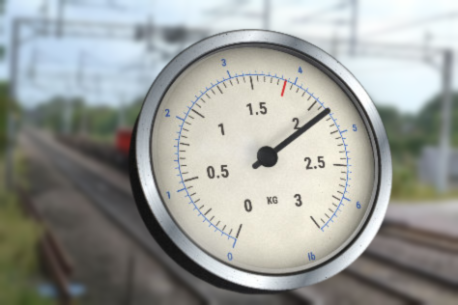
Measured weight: 2.1 kg
